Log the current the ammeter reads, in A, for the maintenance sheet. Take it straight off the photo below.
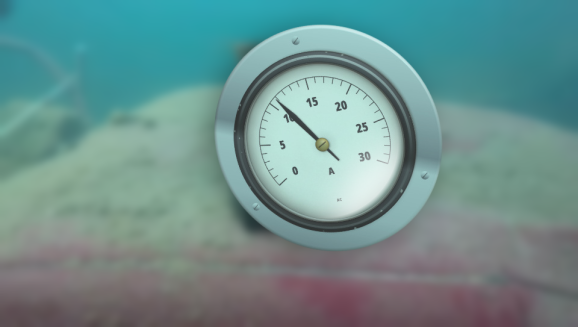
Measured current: 11 A
